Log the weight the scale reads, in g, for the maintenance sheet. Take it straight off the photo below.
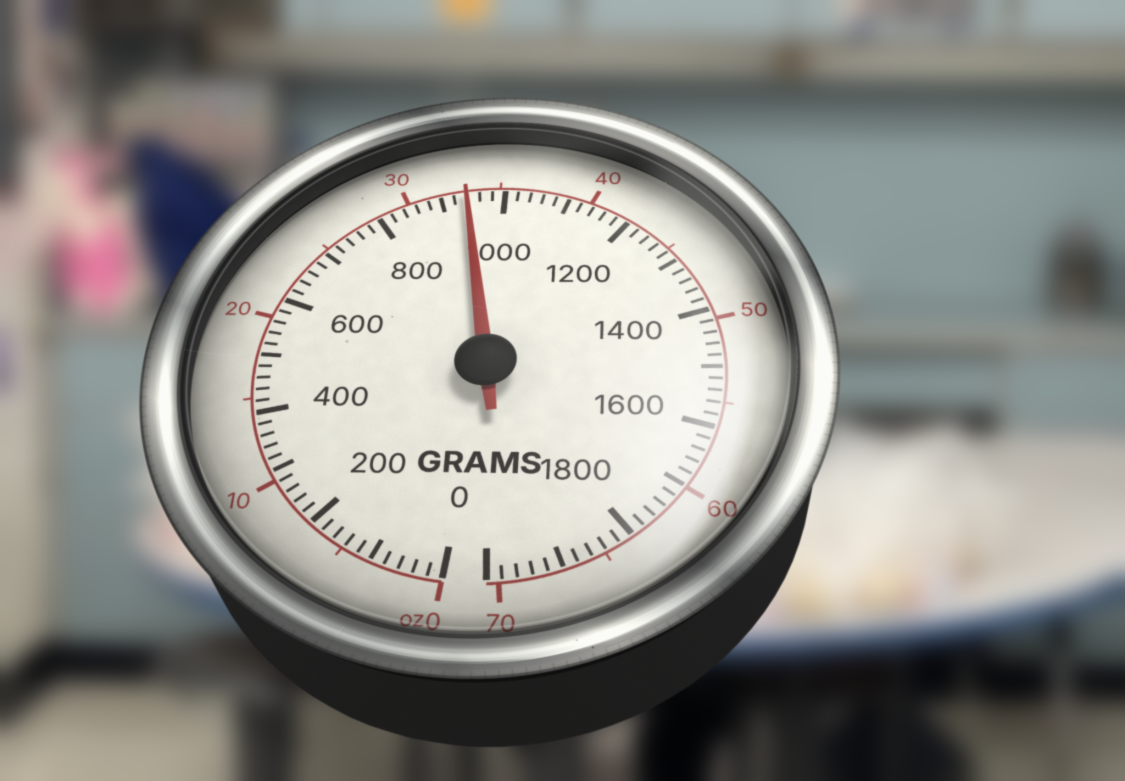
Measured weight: 940 g
